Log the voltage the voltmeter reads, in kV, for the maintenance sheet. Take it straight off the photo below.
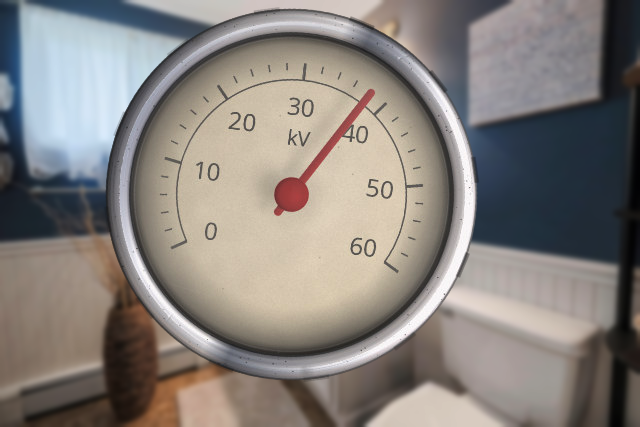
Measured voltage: 38 kV
